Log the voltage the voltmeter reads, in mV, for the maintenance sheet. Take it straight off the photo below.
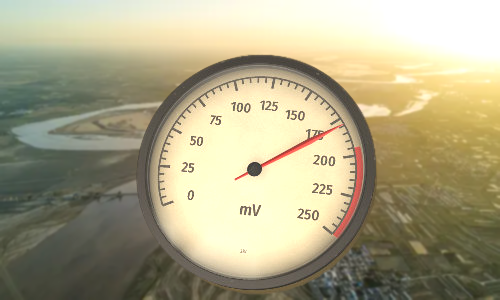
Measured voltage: 180 mV
